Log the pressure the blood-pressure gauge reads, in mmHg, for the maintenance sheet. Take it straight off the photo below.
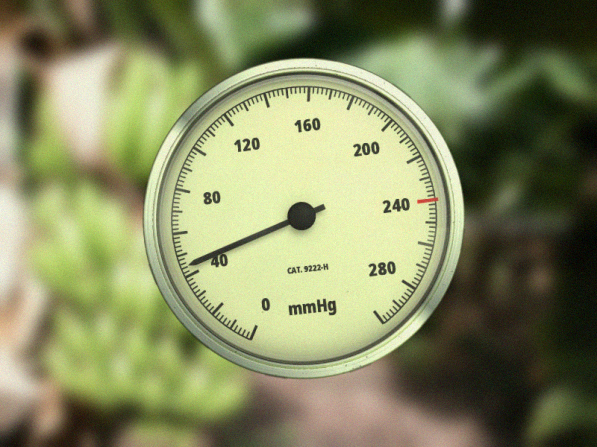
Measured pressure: 44 mmHg
